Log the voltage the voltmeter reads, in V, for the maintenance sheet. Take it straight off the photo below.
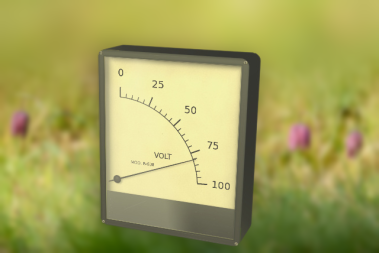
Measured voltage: 80 V
